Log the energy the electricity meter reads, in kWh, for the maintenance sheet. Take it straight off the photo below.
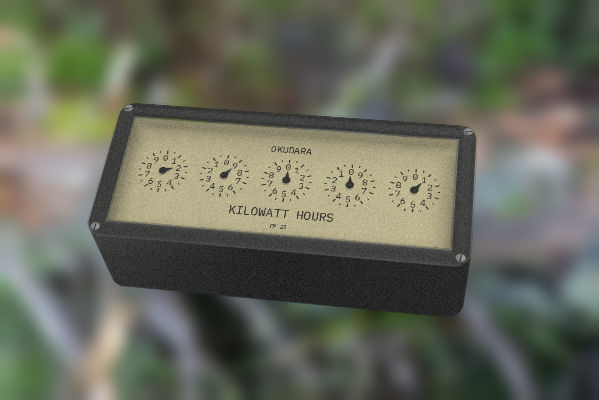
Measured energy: 19001 kWh
